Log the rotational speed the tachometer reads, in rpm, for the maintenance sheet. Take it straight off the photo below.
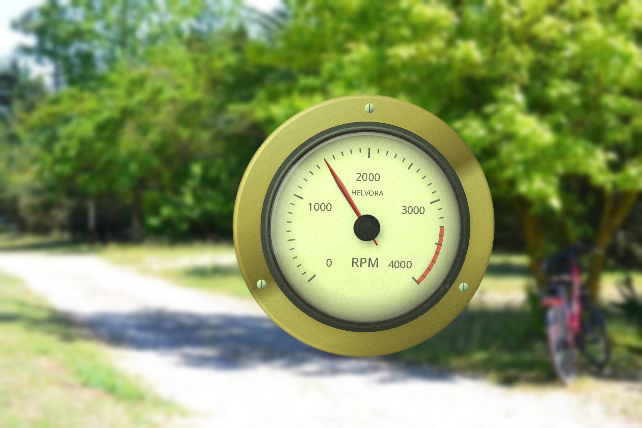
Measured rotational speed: 1500 rpm
